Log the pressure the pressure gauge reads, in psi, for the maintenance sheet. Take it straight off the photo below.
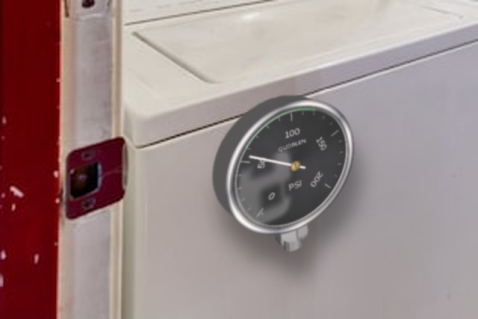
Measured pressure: 55 psi
